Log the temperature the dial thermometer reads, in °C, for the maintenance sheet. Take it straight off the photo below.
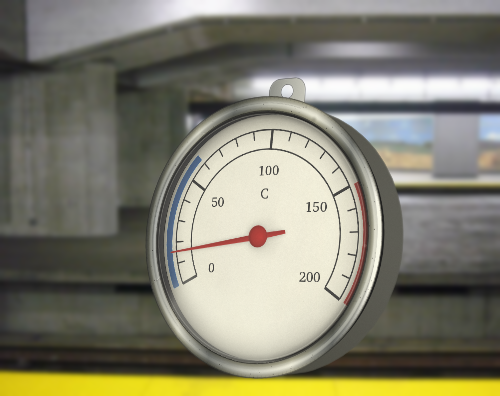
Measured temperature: 15 °C
